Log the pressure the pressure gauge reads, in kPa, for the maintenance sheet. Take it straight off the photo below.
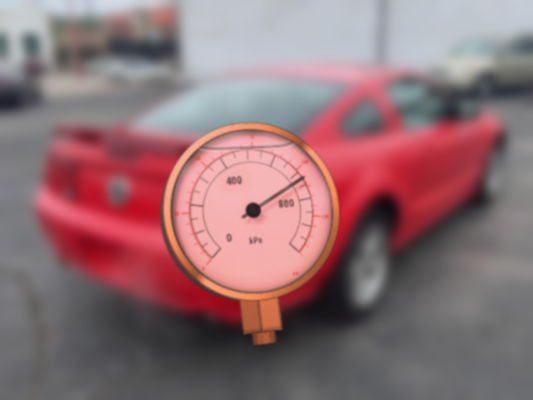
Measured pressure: 725 kPa
